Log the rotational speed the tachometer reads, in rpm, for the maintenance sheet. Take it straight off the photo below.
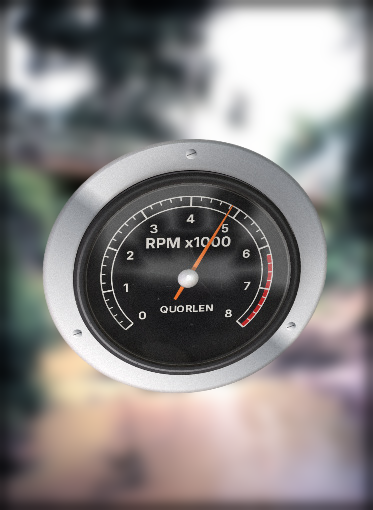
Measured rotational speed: 4800 rpm
